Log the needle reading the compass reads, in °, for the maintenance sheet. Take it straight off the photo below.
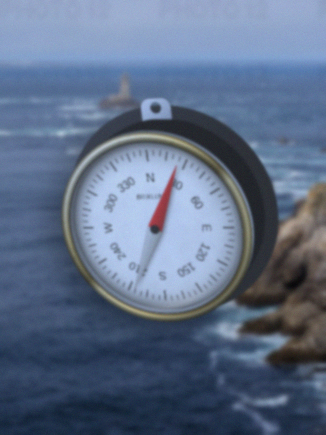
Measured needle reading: 25 °
